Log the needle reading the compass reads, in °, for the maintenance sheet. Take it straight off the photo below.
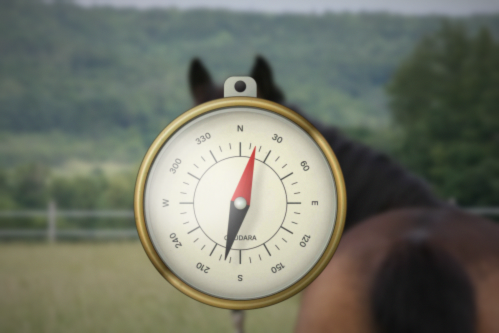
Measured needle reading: 15 °
